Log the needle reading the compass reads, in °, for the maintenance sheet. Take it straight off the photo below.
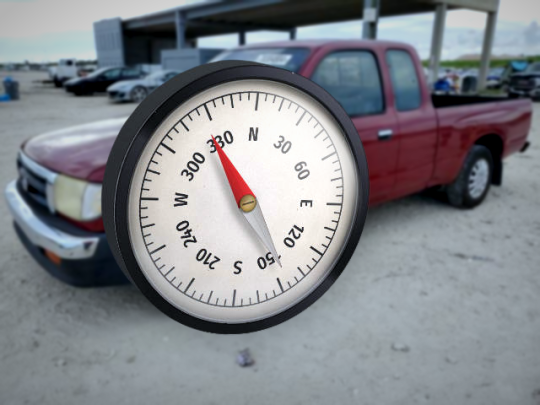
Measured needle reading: 325 °
